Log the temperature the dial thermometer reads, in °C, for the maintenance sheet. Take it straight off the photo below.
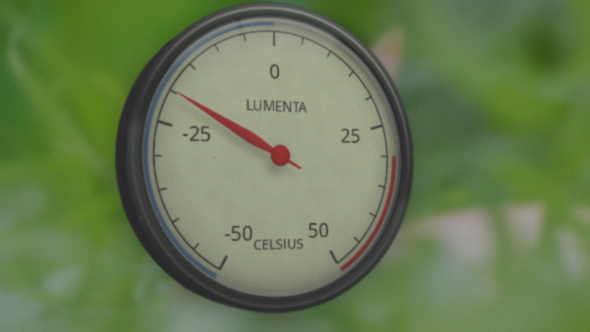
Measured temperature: -20 °C
